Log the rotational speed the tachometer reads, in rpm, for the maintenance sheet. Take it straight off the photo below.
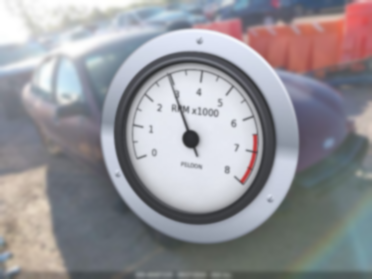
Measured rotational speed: 3000 rpm
